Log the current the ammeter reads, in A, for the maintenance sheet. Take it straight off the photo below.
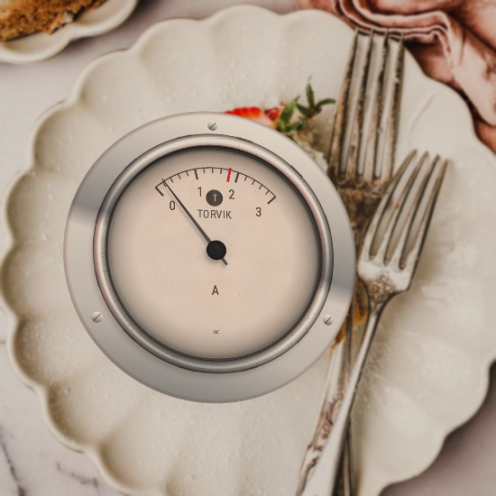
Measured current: 0.2 A
